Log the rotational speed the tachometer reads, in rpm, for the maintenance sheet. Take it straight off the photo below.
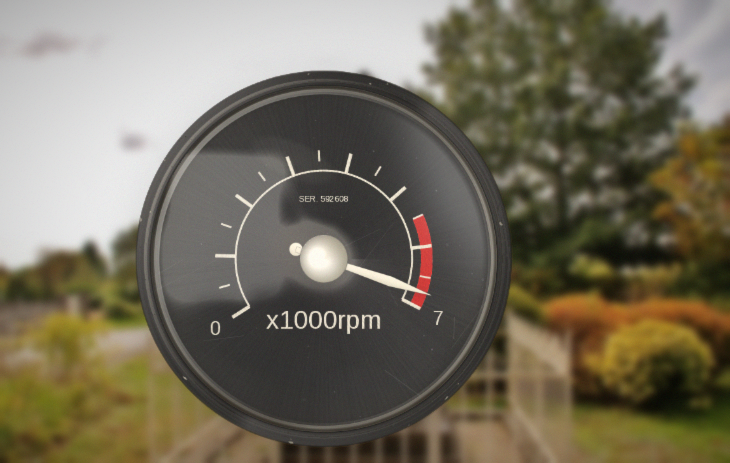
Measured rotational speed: 6750 rpm
